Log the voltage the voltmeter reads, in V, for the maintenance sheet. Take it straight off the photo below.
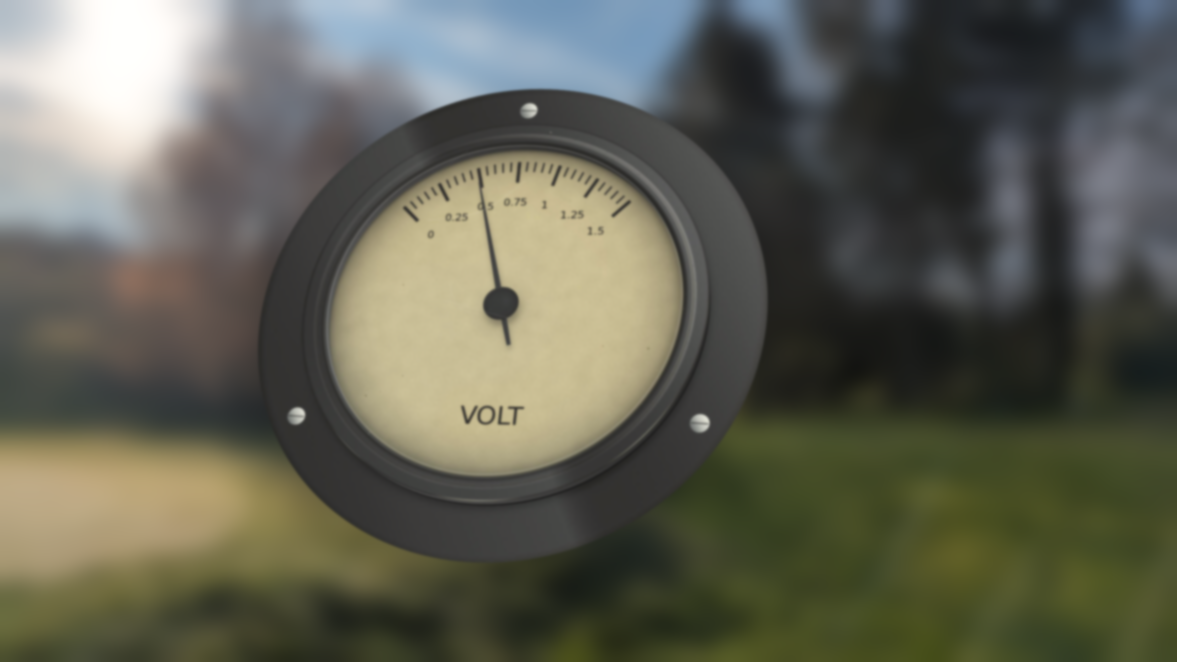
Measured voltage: 0.5 V
